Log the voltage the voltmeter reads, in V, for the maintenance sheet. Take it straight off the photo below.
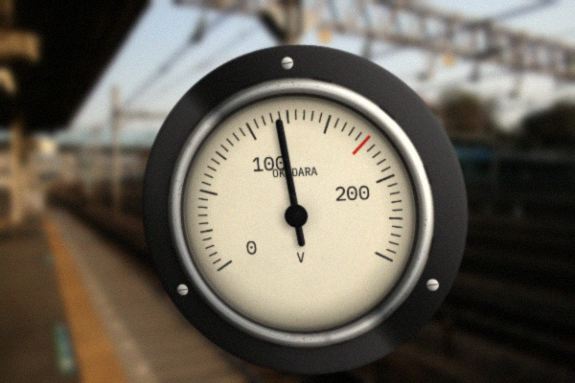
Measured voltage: 120 V
